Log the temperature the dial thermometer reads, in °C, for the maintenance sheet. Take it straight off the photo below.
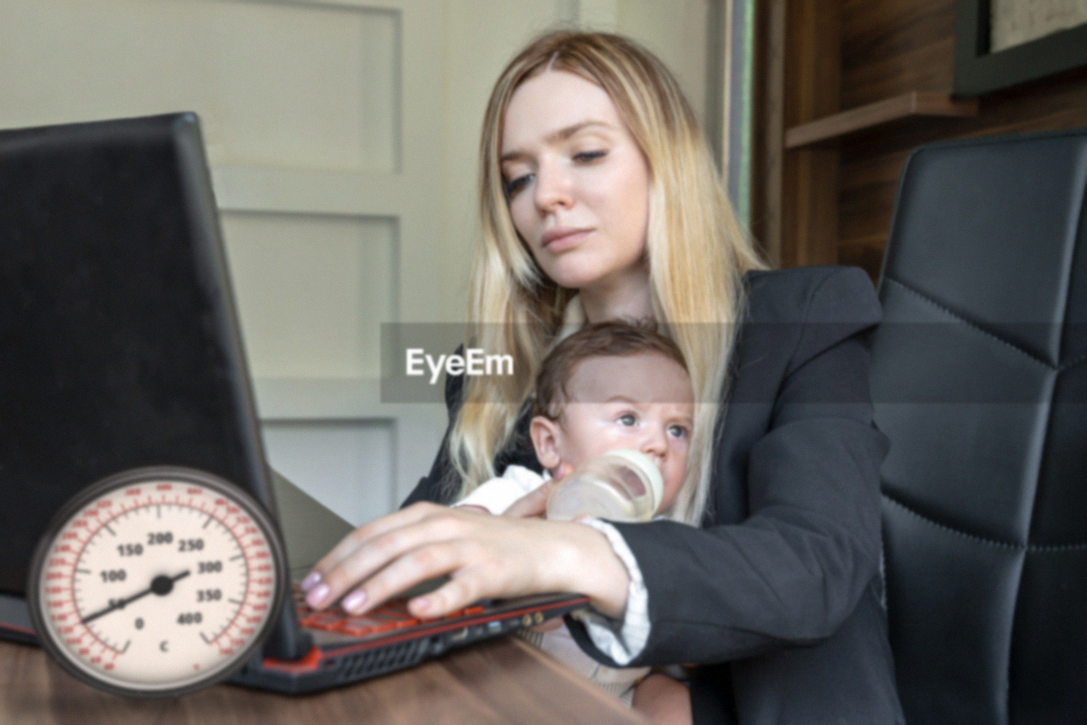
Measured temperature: 50 °C
